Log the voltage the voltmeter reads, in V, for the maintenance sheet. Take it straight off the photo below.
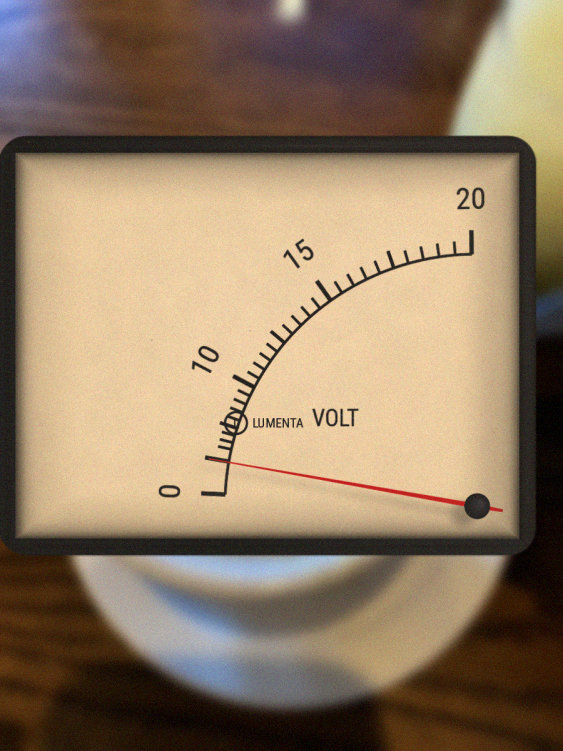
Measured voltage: 5 V
